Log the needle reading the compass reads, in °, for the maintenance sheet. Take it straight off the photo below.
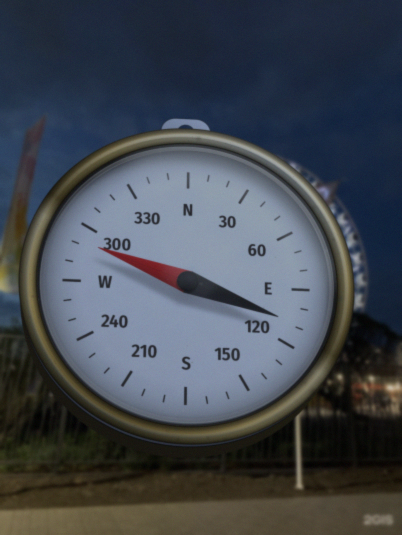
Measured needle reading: 290 °
